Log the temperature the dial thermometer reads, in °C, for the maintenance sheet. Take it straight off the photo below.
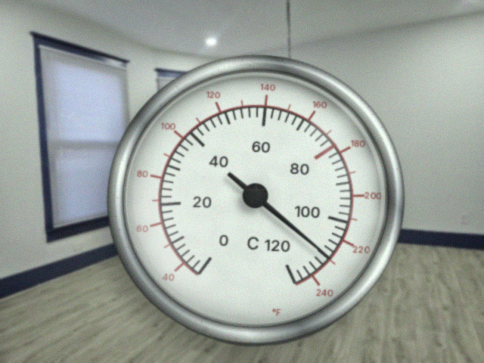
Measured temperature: 110 °C
